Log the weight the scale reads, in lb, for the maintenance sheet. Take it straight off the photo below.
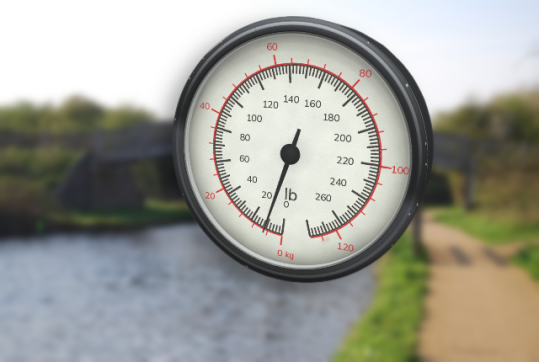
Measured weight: 10 lb
